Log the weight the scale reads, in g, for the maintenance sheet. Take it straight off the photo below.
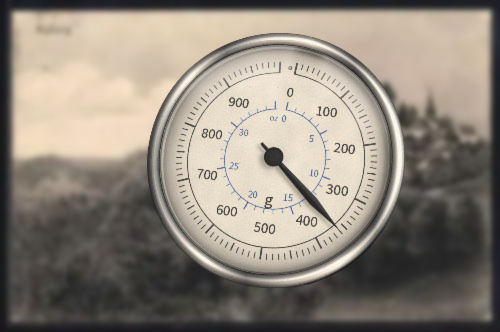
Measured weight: 360 g
